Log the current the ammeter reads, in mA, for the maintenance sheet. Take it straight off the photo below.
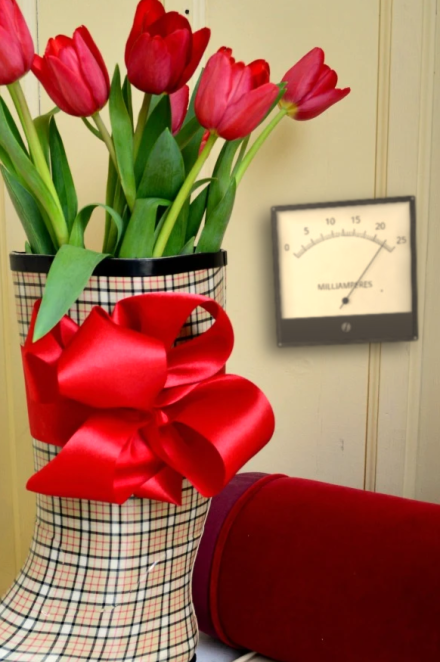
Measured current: 22.5 mA
